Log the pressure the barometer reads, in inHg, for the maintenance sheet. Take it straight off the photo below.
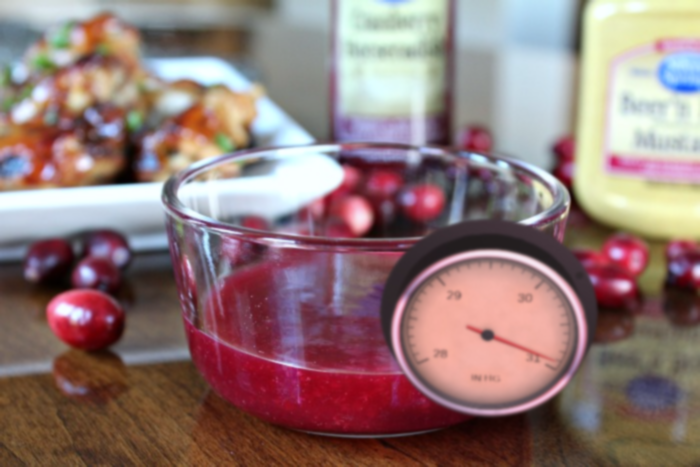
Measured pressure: 30.9 inHg
